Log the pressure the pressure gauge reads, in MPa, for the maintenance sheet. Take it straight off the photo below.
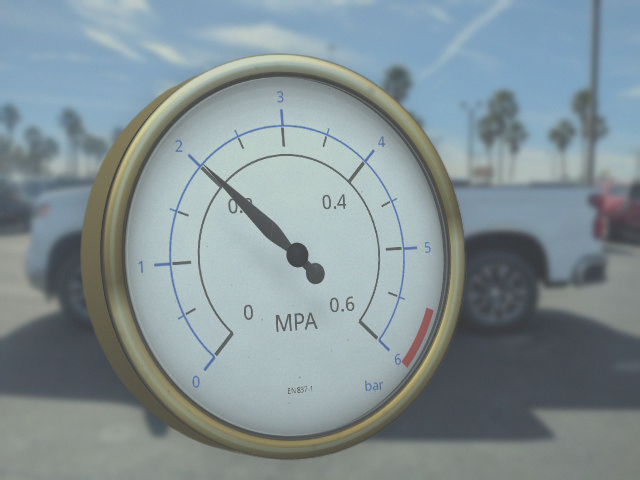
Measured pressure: 0.2 MPa
